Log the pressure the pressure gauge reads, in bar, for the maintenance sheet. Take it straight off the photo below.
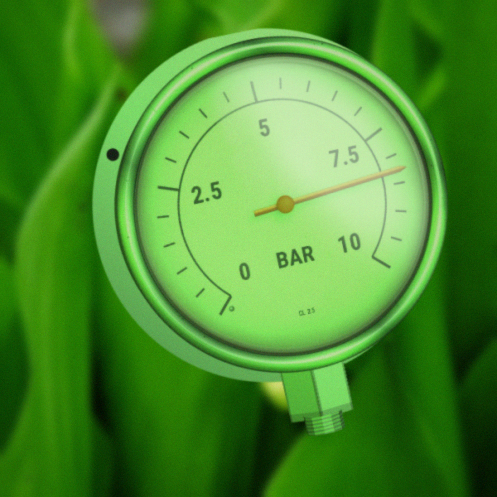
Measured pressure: 8.25 bar
